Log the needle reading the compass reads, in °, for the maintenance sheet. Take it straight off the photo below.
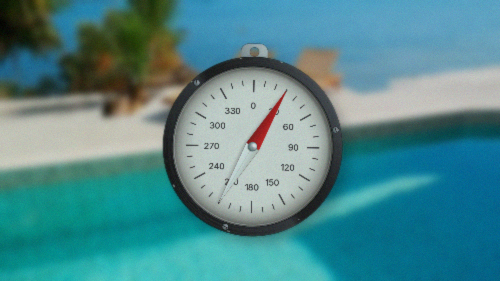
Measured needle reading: 30 °
